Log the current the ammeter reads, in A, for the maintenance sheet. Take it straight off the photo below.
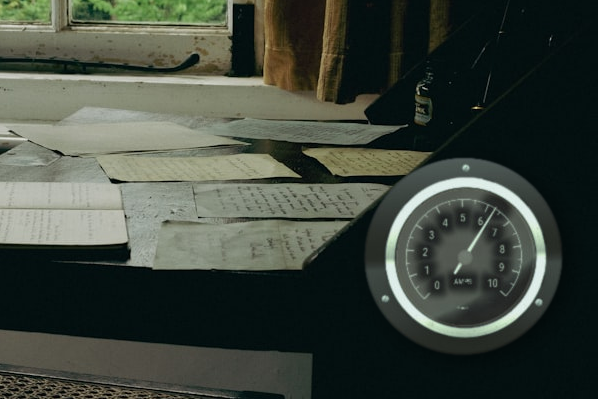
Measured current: 6.25 A
